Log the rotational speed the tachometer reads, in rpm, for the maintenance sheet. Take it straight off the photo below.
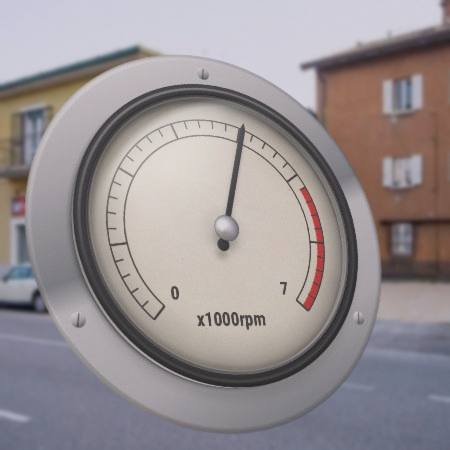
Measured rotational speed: 4000 rpm
